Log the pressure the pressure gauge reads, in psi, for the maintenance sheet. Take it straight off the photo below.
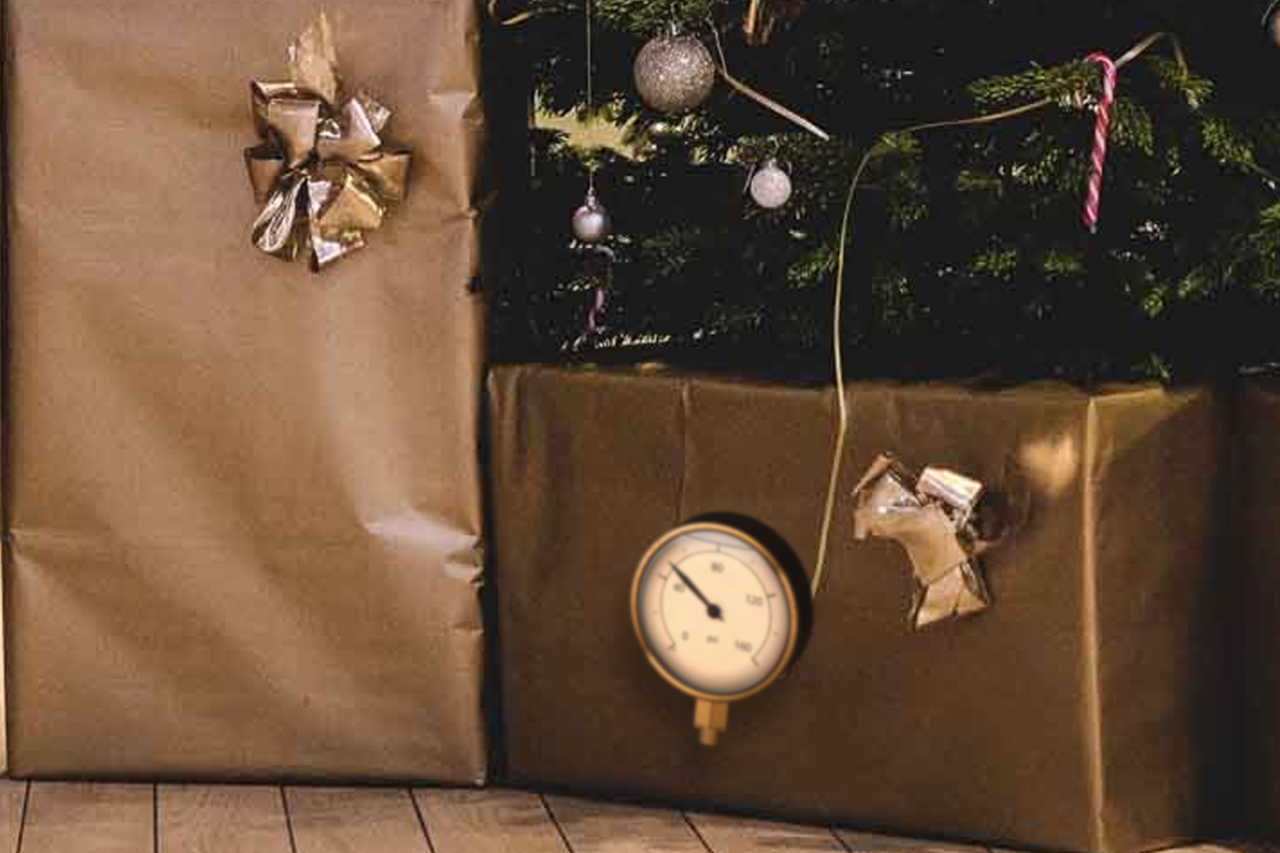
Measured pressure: 50 psi
